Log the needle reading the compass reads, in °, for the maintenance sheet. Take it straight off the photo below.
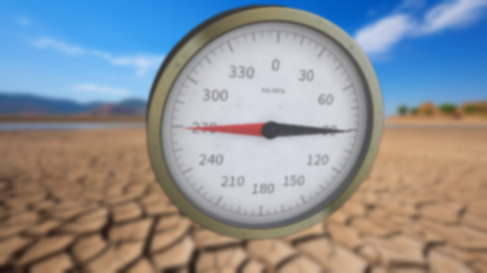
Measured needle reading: 270 °
